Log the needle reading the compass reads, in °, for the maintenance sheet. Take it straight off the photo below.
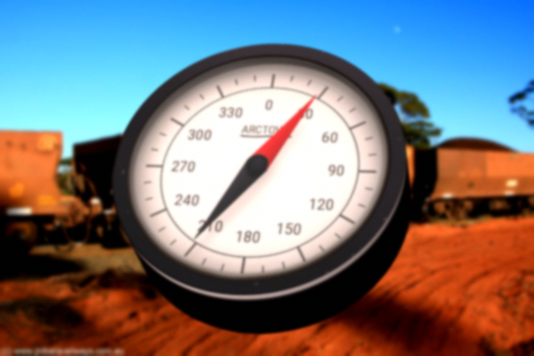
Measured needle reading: 30 °
